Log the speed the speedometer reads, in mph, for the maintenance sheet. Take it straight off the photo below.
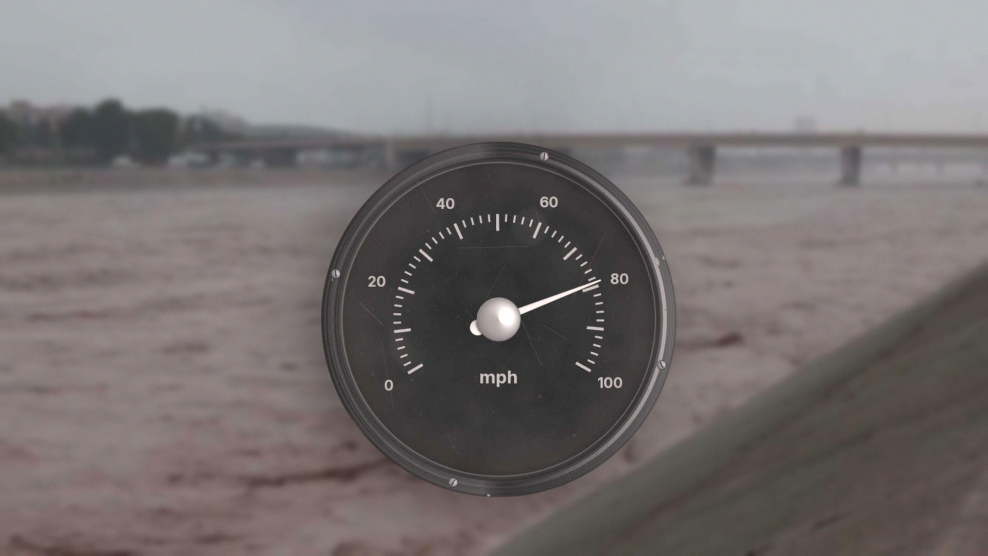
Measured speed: 79 mph
